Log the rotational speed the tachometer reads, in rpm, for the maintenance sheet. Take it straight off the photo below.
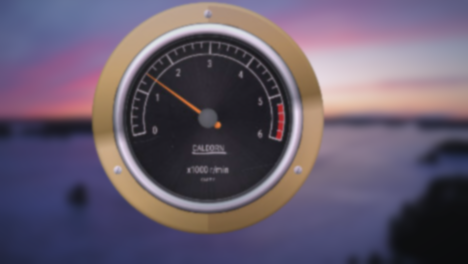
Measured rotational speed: 1400 rpm
